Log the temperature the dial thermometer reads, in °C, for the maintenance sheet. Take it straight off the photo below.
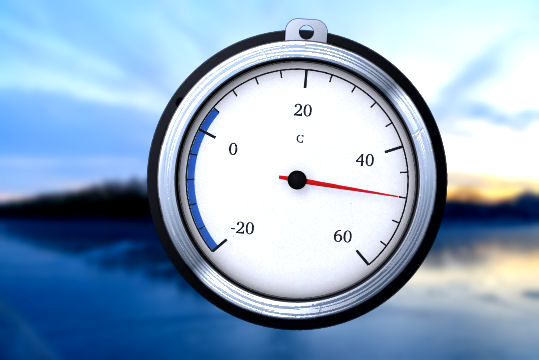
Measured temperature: 48 °C
